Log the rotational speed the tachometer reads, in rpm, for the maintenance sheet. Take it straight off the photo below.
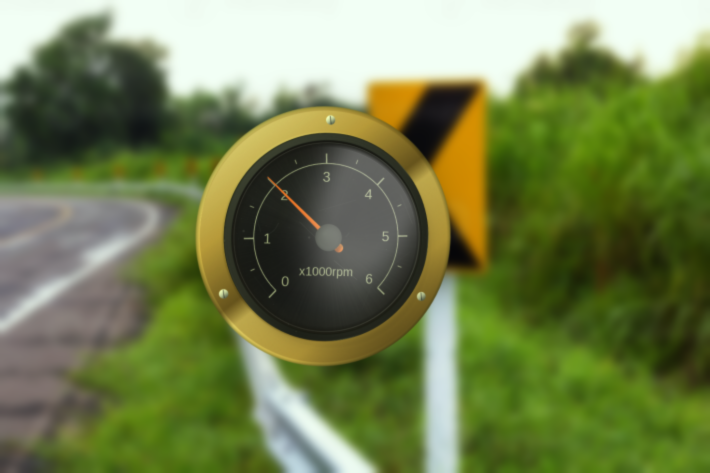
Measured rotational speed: 2000 rpm
